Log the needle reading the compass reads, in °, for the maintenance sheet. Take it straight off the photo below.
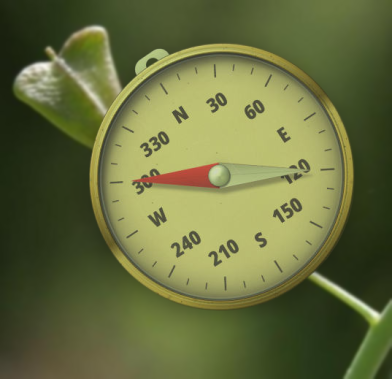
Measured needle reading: 300 °
